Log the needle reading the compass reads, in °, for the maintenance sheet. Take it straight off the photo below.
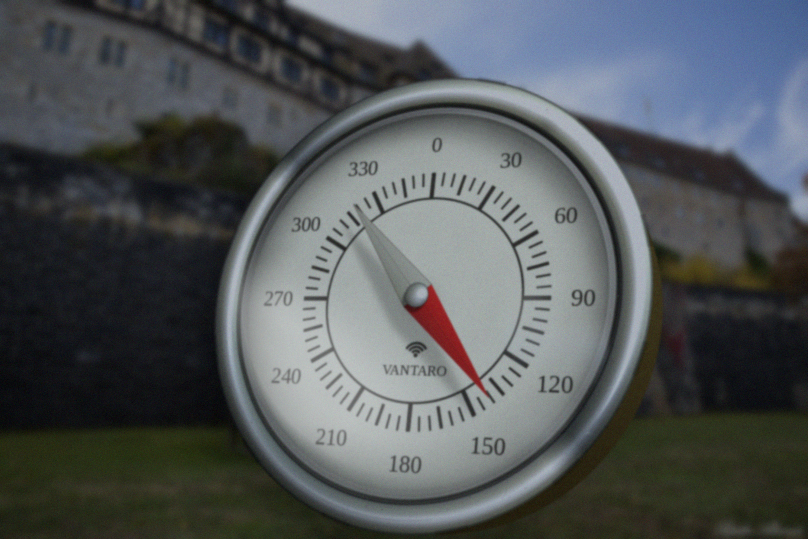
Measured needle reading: 140 °
